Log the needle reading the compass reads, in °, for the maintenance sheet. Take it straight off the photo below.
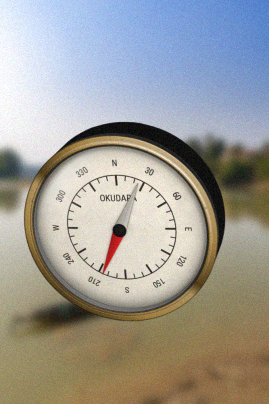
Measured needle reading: 205 °
